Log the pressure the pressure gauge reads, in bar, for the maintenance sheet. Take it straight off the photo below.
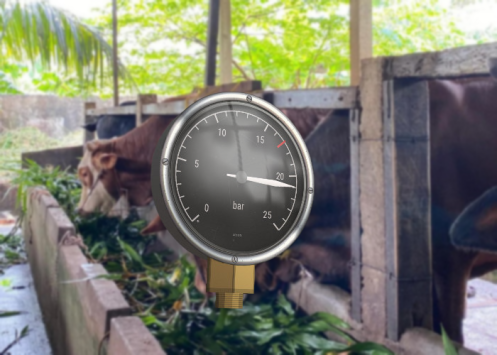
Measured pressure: 21 bar
